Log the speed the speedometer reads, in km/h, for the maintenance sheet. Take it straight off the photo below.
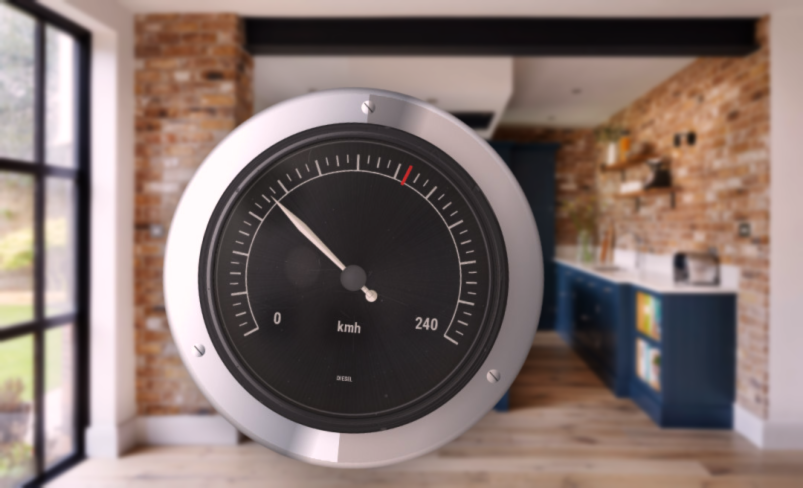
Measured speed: 72.5 km/h
